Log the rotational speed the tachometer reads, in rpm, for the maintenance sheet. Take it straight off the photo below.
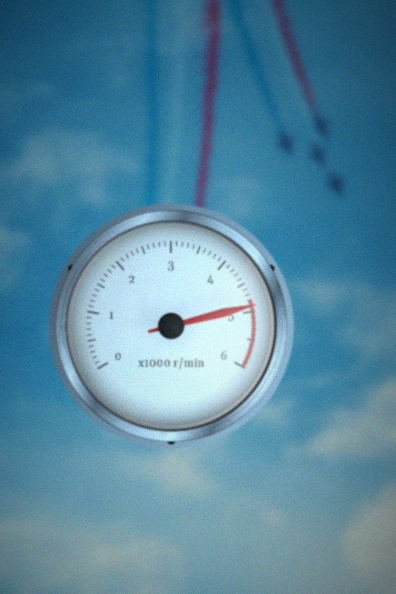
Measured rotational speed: 4900 rpm
